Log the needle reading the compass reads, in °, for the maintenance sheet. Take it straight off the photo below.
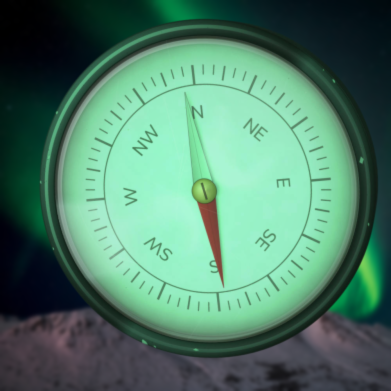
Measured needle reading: 175 °
